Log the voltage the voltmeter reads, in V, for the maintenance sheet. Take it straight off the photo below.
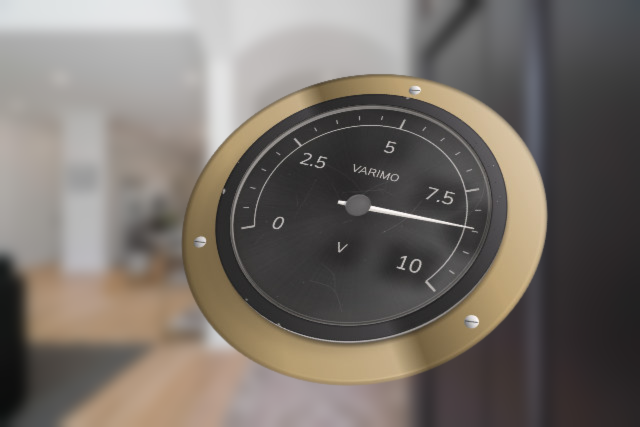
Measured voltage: 8.5 V
